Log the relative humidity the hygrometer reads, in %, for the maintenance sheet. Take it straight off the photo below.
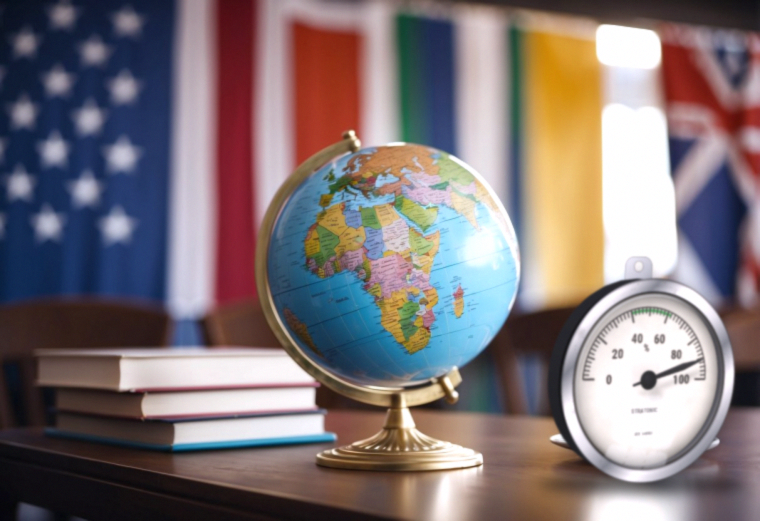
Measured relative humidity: 90 %
